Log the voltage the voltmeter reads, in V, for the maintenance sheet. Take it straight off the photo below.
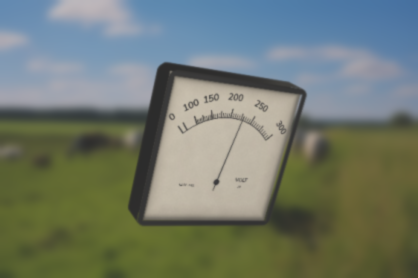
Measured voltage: 225 V
